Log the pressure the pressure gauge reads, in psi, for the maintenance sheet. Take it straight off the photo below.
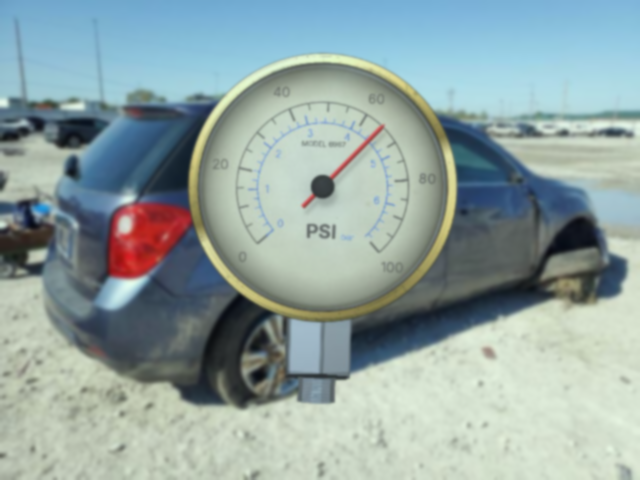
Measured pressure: 65 psi
